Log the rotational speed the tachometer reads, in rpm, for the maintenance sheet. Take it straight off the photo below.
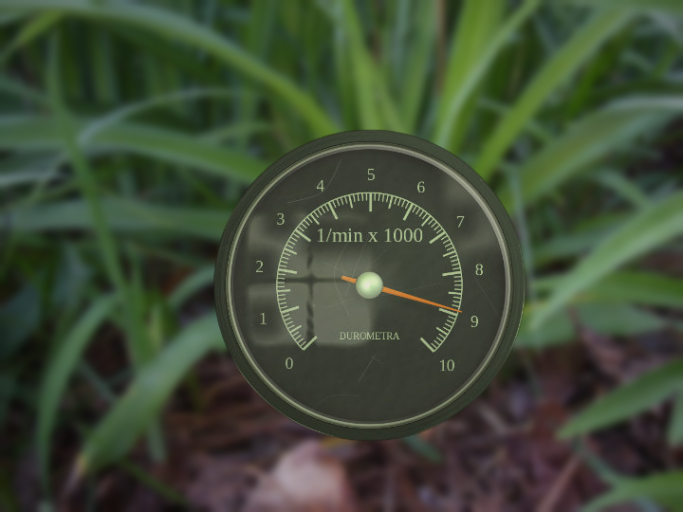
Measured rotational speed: 8900 rpm
